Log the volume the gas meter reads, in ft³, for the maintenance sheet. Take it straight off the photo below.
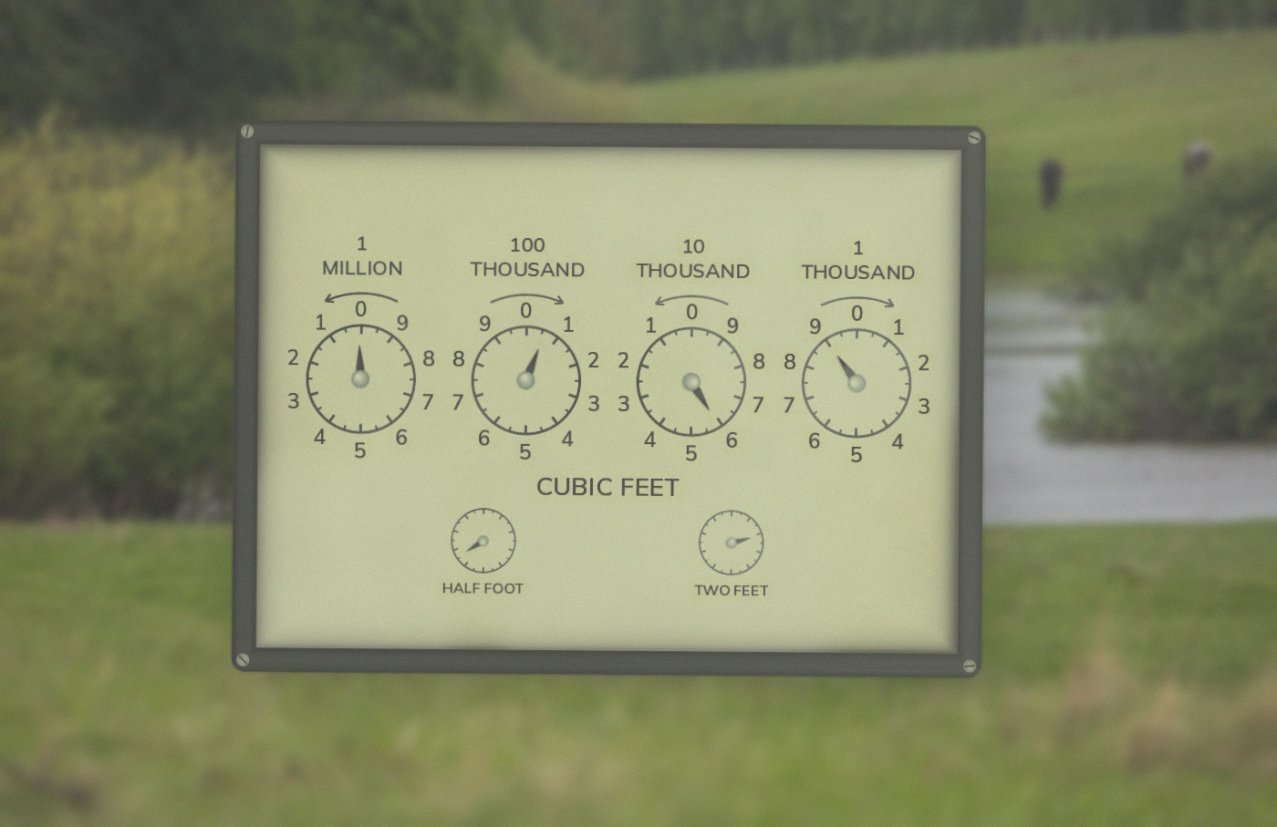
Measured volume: 5900 ft³
